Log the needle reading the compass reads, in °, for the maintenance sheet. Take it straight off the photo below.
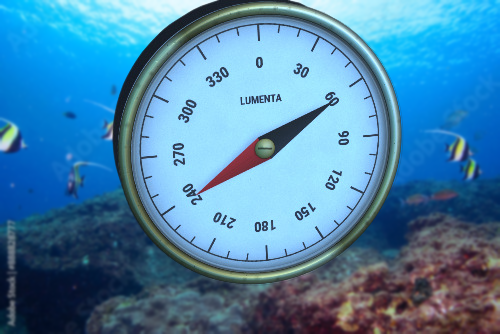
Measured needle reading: 240 °
